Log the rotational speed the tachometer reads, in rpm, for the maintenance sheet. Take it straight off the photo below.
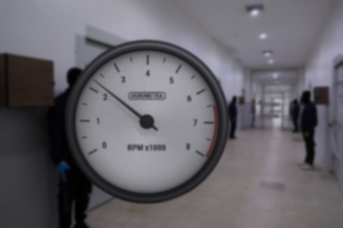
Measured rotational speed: 2250 rpm
